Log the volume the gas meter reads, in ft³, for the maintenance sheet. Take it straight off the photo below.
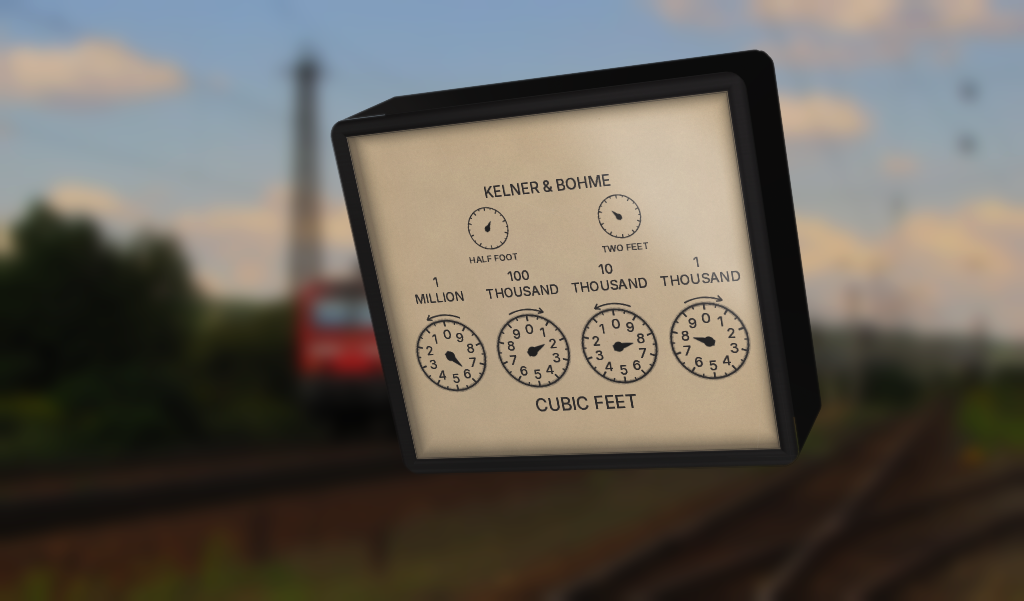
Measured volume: 617800 ft³
